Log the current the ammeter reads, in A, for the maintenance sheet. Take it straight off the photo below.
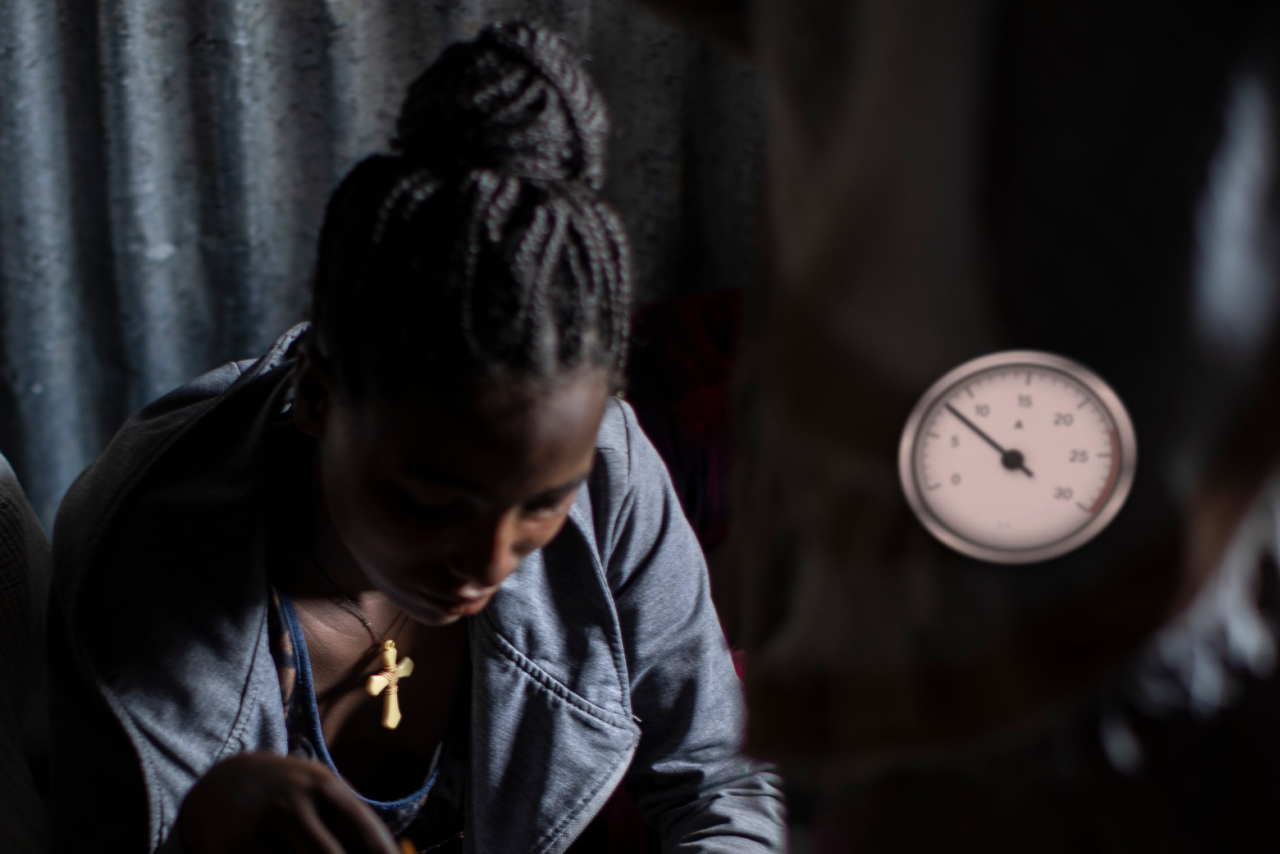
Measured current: 8 A
